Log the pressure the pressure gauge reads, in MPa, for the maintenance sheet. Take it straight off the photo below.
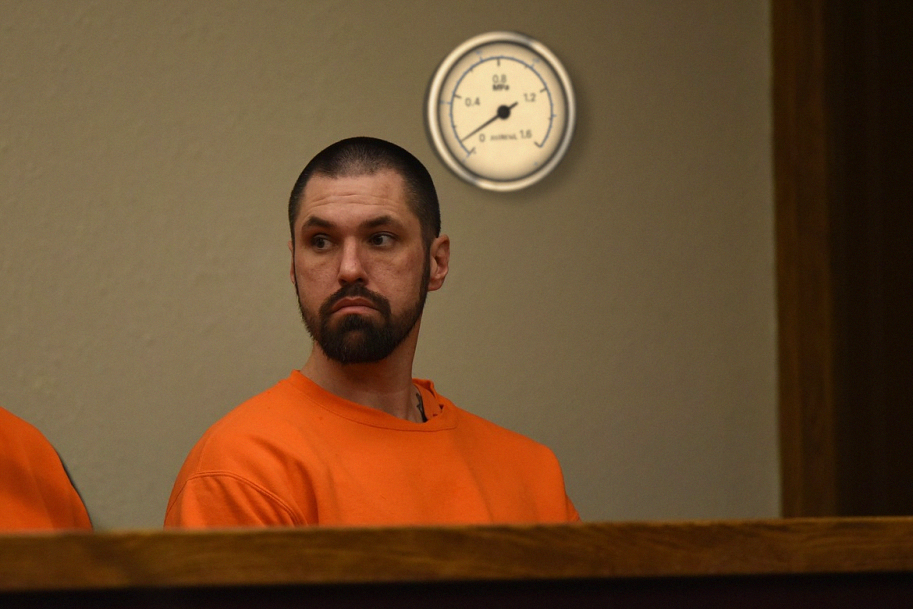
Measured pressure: 0.1 MPa
